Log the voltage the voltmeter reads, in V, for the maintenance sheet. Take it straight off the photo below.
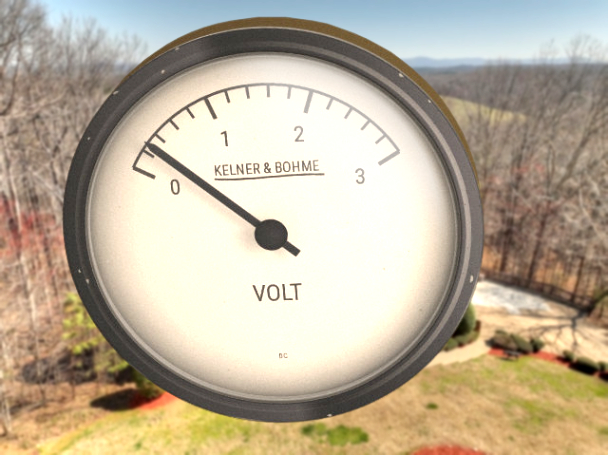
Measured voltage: 0.3 V
